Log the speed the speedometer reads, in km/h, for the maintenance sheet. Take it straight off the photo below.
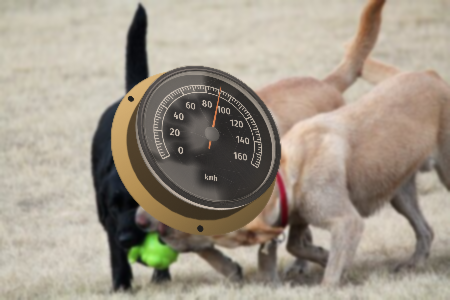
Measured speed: 90 km/h
